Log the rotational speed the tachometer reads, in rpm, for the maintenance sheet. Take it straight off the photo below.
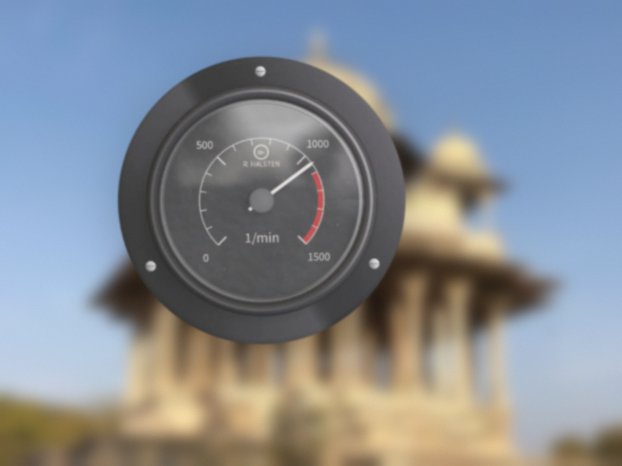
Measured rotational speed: 1050 rpm
